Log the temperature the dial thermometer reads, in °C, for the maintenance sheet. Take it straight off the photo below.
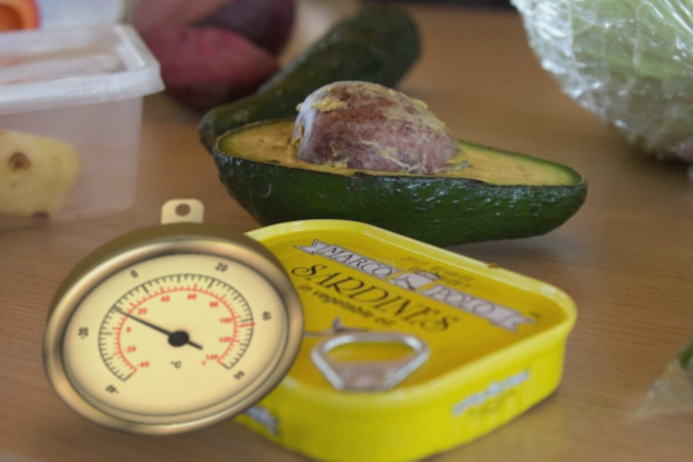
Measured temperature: -10 °C
